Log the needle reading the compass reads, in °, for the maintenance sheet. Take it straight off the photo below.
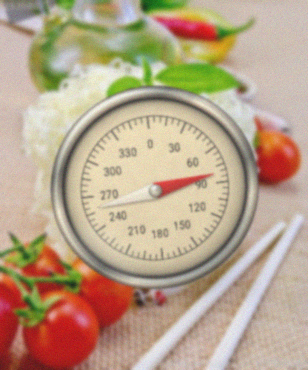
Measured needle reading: 80 °
